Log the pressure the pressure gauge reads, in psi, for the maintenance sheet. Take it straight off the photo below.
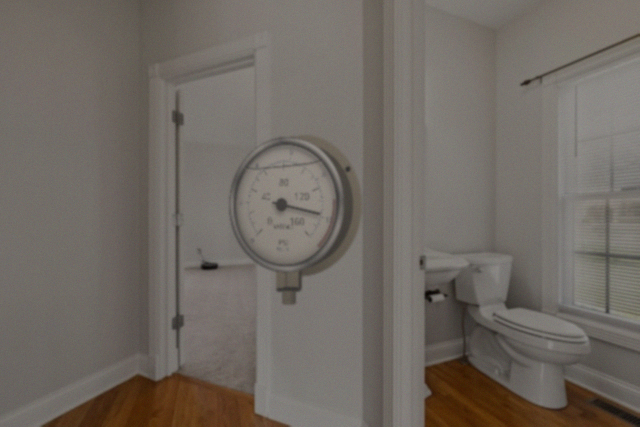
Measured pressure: 140 psi
